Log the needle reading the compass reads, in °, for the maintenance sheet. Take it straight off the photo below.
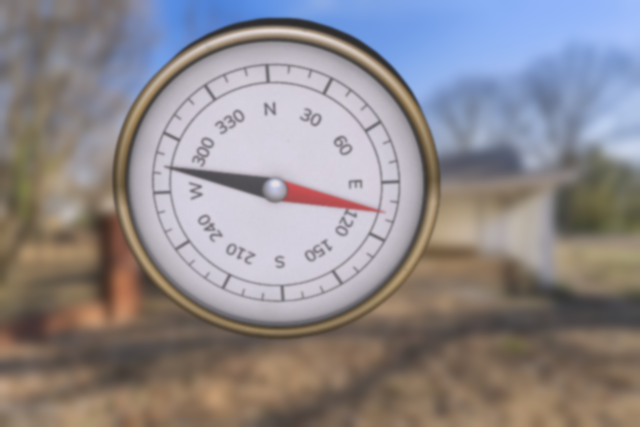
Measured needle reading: 105 °
